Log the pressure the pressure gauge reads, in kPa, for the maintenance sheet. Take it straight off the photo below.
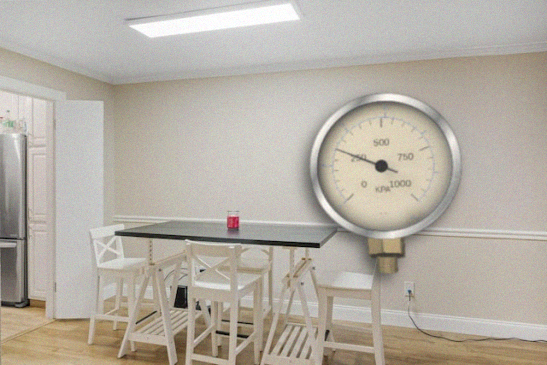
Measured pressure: 250 kPa
